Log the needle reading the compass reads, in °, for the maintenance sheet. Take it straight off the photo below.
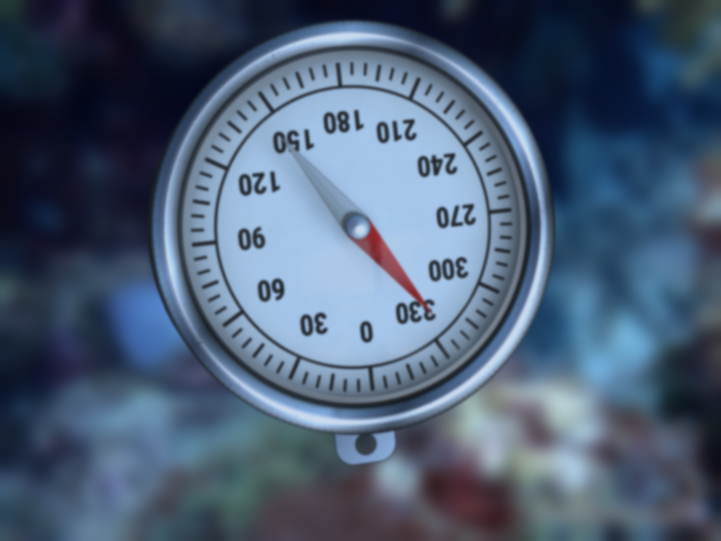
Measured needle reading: 325 °
